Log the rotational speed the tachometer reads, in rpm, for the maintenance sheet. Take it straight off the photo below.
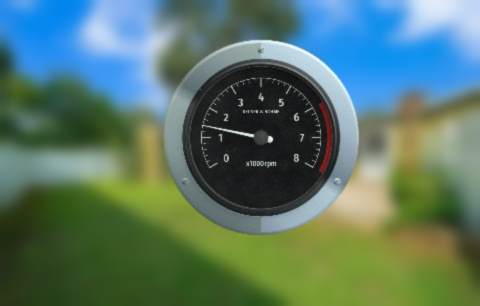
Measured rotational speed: 1400 rpm
